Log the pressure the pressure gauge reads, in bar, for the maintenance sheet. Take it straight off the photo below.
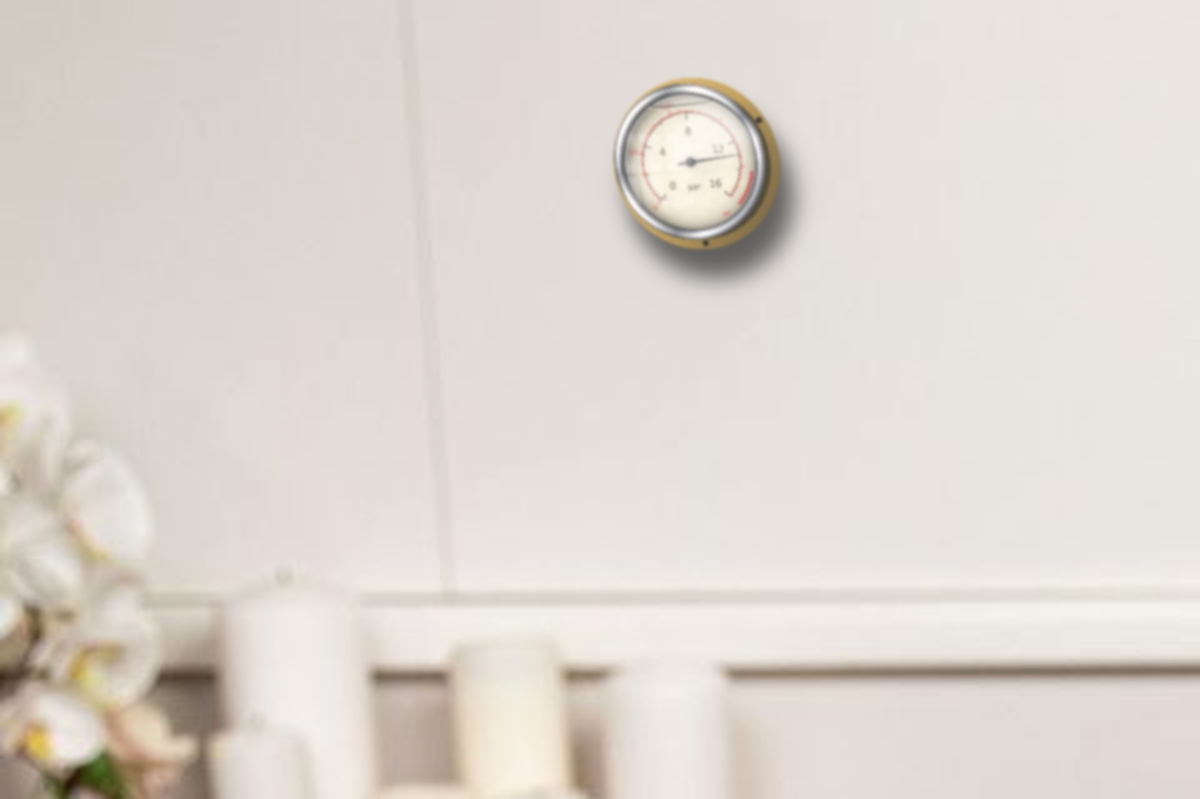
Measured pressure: 13 bar
